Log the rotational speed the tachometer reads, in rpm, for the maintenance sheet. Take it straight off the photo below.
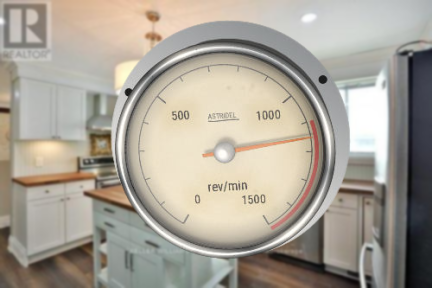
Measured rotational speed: 1150 rpm
